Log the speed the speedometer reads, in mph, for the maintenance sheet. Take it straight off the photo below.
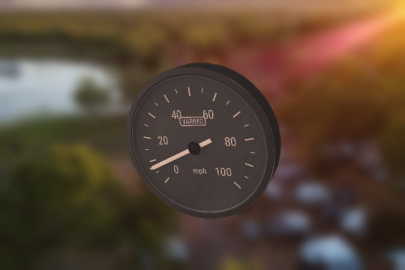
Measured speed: 7.5 mph
